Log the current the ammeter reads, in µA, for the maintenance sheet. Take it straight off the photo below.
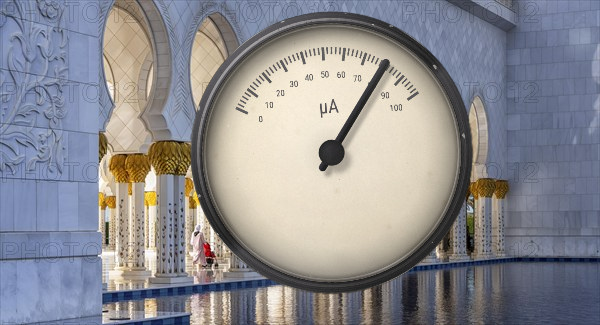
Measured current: 80 µA
